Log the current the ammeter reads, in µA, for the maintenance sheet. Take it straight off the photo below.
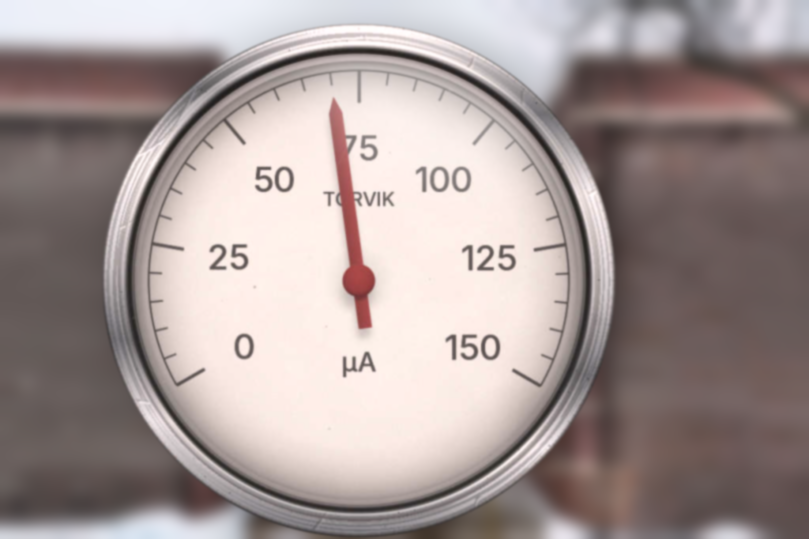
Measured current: 70 µA
